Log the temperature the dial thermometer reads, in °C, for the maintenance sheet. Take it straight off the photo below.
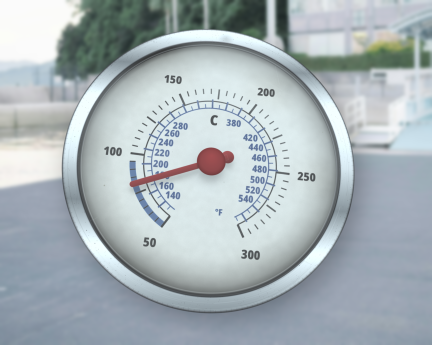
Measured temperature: 80 °C
